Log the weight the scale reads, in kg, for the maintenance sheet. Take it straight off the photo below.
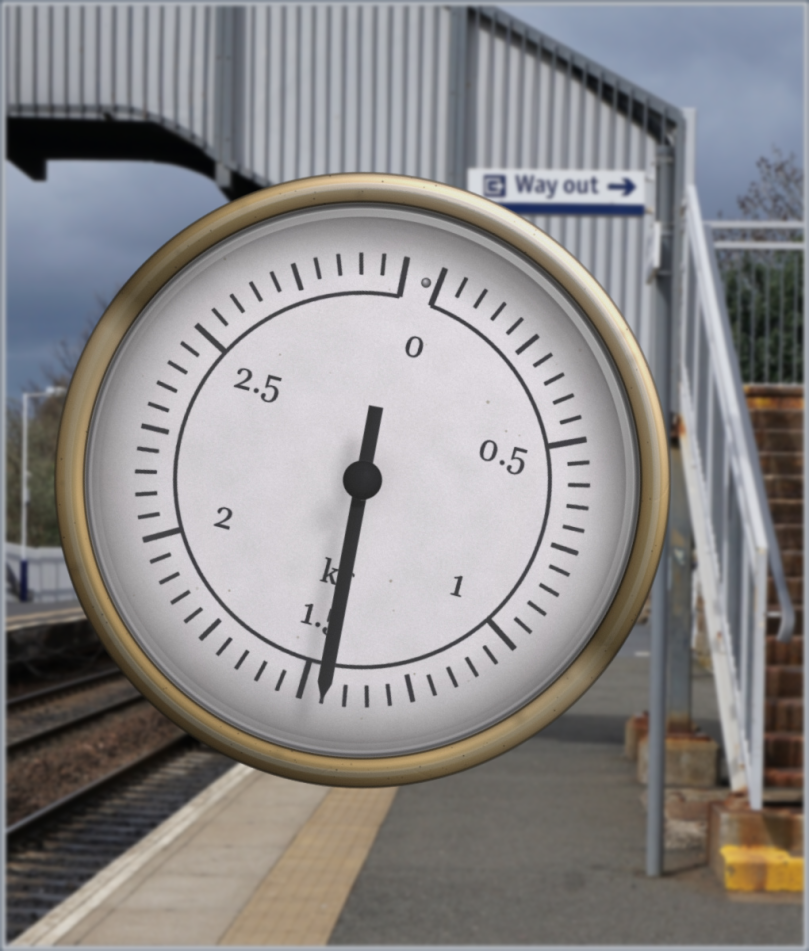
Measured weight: 1.45 kg
